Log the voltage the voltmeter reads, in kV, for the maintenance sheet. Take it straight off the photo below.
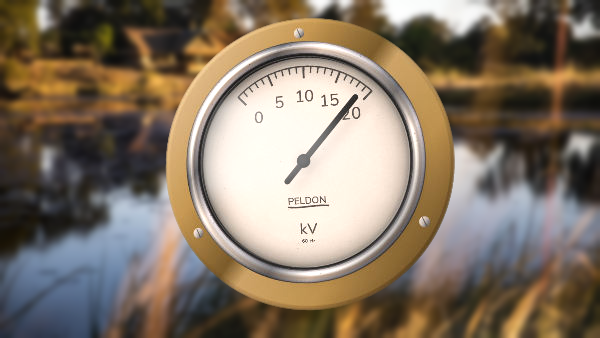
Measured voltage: 19 kV
